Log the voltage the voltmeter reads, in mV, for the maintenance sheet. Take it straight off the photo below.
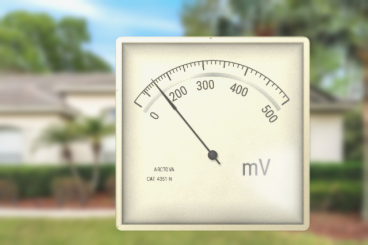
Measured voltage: 150 mV
